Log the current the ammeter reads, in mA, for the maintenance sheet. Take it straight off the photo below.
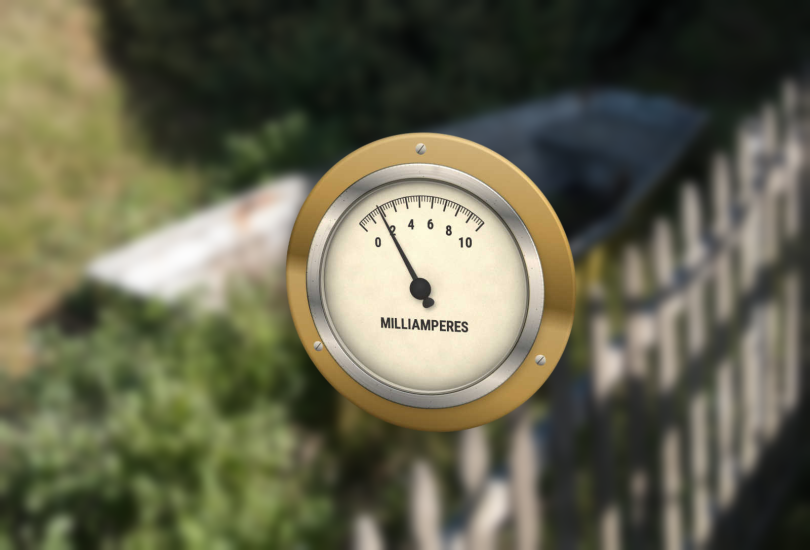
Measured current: 2 mA
